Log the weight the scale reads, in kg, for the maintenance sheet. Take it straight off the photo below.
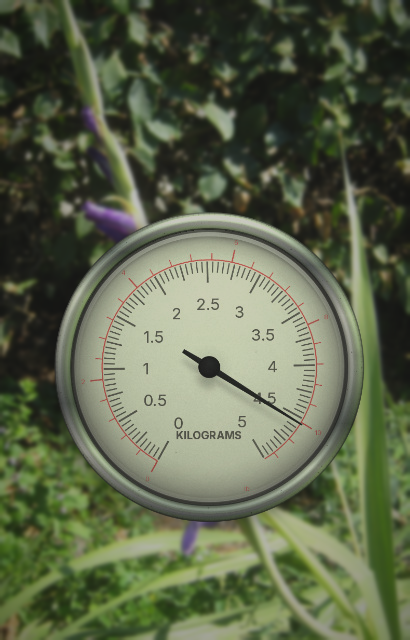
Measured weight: 4.55 kg
